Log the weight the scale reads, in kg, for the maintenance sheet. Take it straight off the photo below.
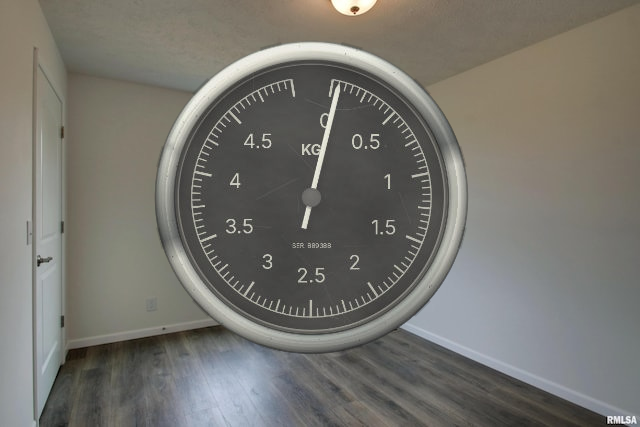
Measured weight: 0.05 kg
